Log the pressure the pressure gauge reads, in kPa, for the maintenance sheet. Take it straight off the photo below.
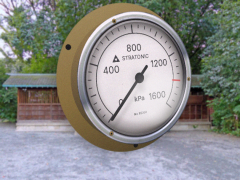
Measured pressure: 0 kPa
